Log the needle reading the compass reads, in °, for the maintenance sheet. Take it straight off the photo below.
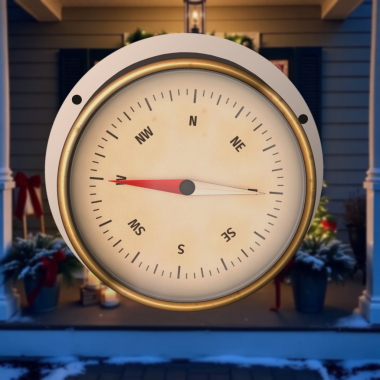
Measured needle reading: 270 °
